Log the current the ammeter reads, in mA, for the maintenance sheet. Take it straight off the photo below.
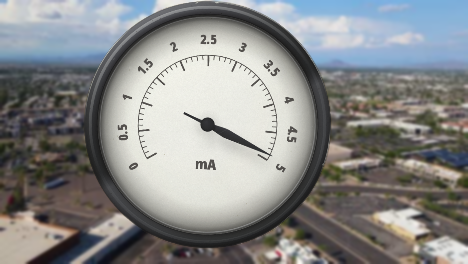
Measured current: 4.9 mA
